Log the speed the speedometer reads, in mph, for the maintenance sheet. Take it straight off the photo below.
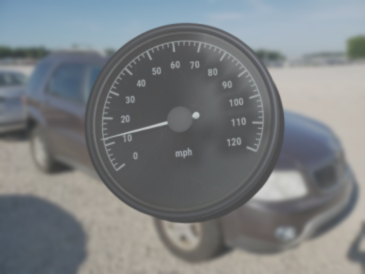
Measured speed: 12 mph
